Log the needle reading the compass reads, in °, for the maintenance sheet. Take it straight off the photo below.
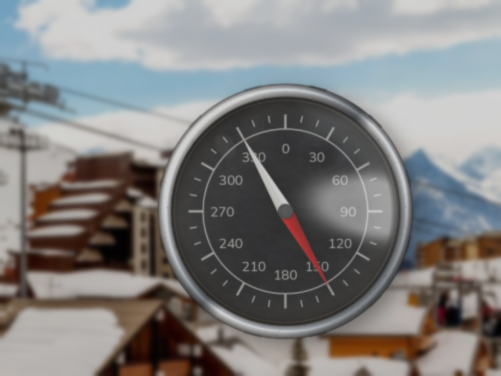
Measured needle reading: 150 °
